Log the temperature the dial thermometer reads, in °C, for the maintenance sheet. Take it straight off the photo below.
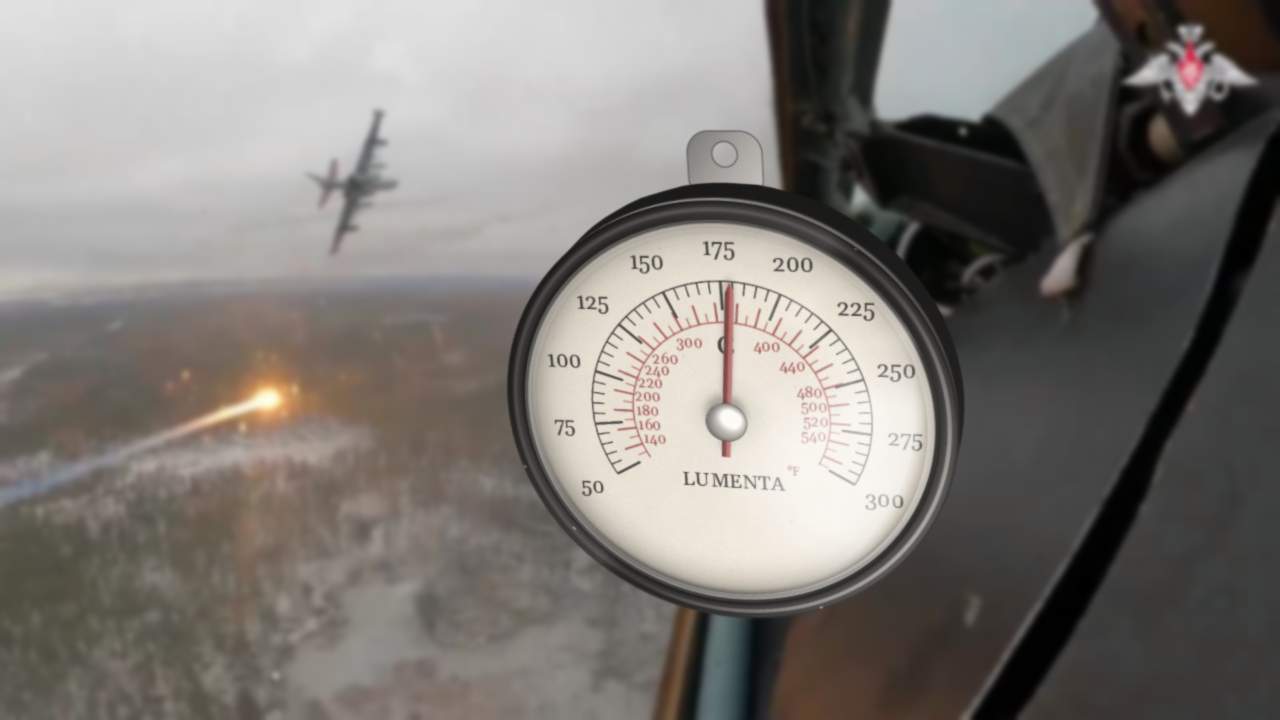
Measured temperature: 180 °C
